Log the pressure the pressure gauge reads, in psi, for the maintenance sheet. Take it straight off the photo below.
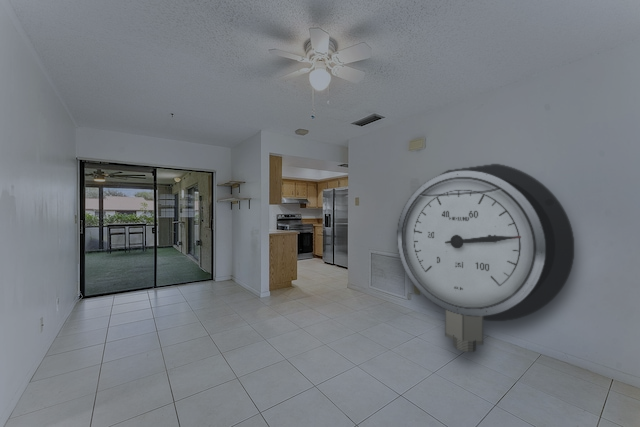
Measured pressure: 80 psi
